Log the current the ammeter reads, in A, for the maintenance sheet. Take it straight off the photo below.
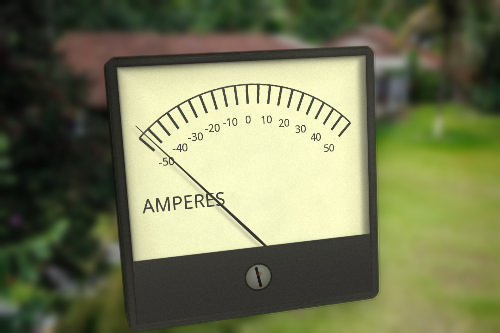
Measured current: -47.5 A
